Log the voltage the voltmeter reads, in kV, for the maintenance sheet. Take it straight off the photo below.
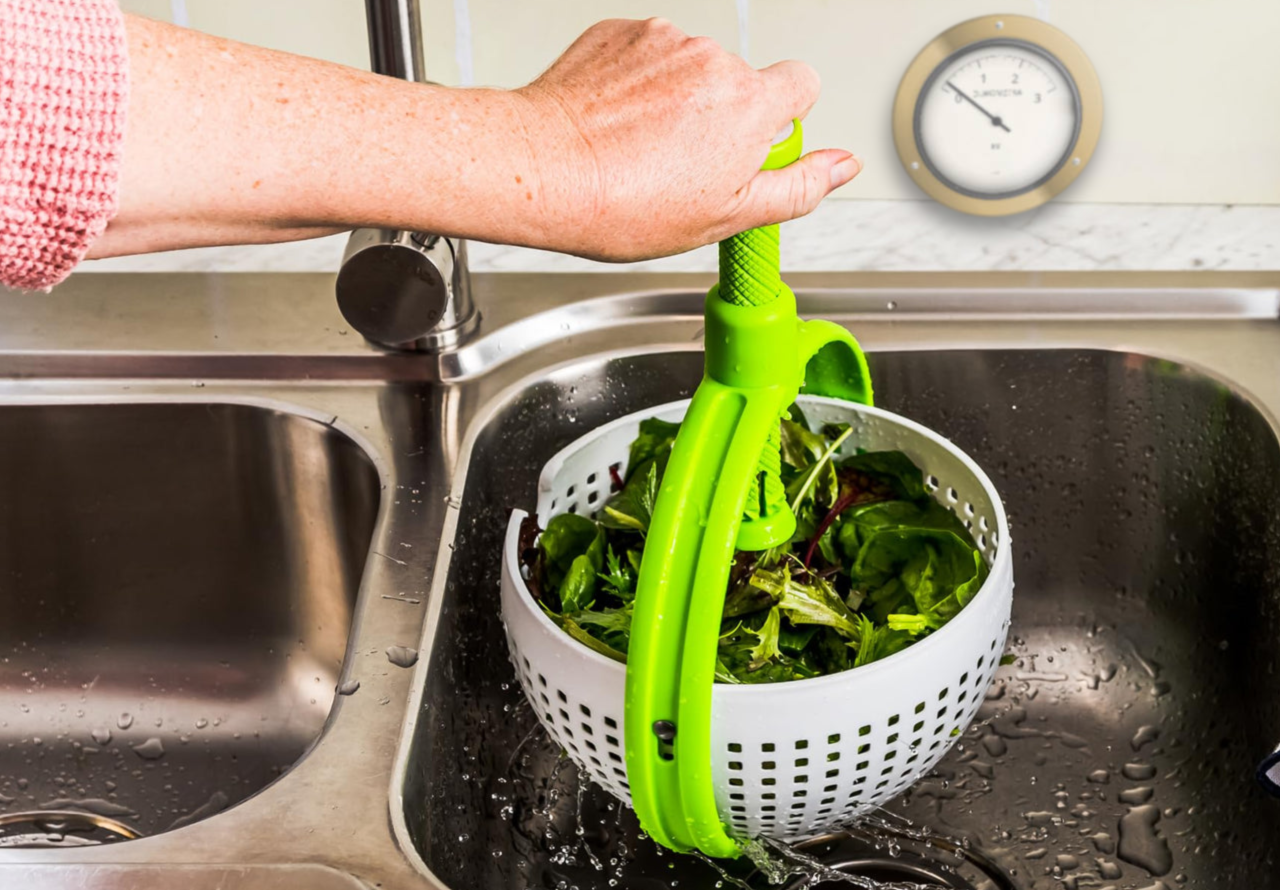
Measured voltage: 0.2 kV
